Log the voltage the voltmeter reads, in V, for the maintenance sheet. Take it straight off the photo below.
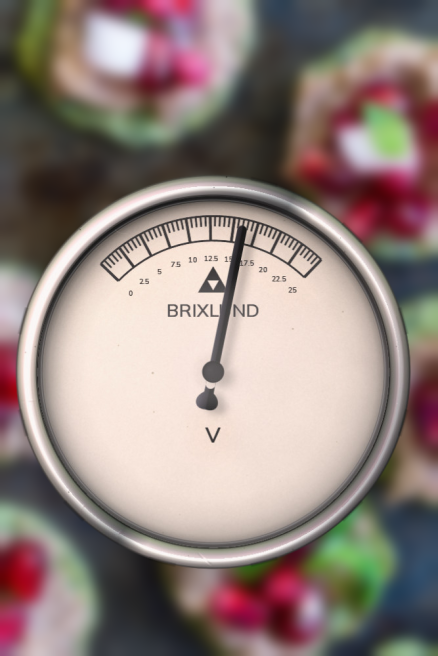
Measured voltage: 16 V
